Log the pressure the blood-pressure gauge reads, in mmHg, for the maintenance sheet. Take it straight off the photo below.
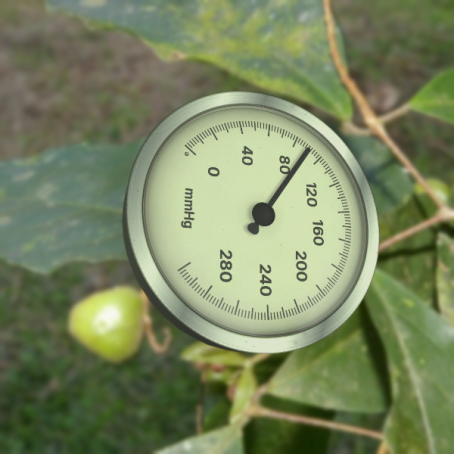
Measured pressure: 90 mmHg
